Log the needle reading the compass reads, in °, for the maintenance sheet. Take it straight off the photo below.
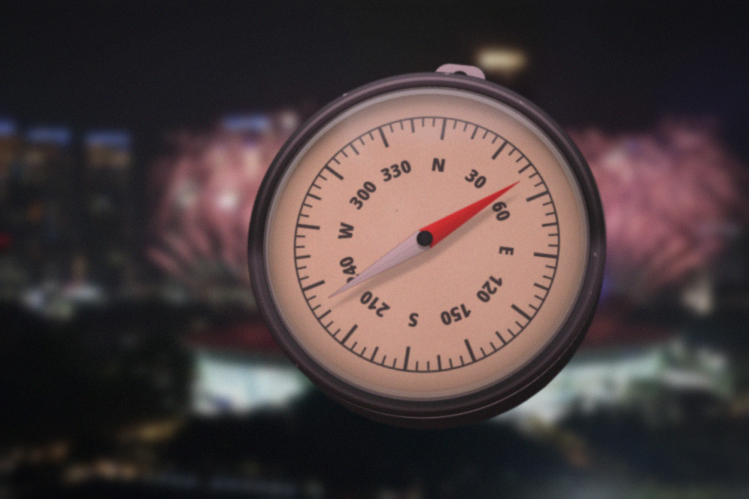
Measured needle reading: 50 °
